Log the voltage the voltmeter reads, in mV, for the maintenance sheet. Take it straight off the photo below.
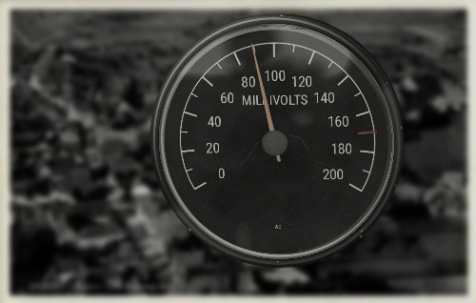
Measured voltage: 90 mV
